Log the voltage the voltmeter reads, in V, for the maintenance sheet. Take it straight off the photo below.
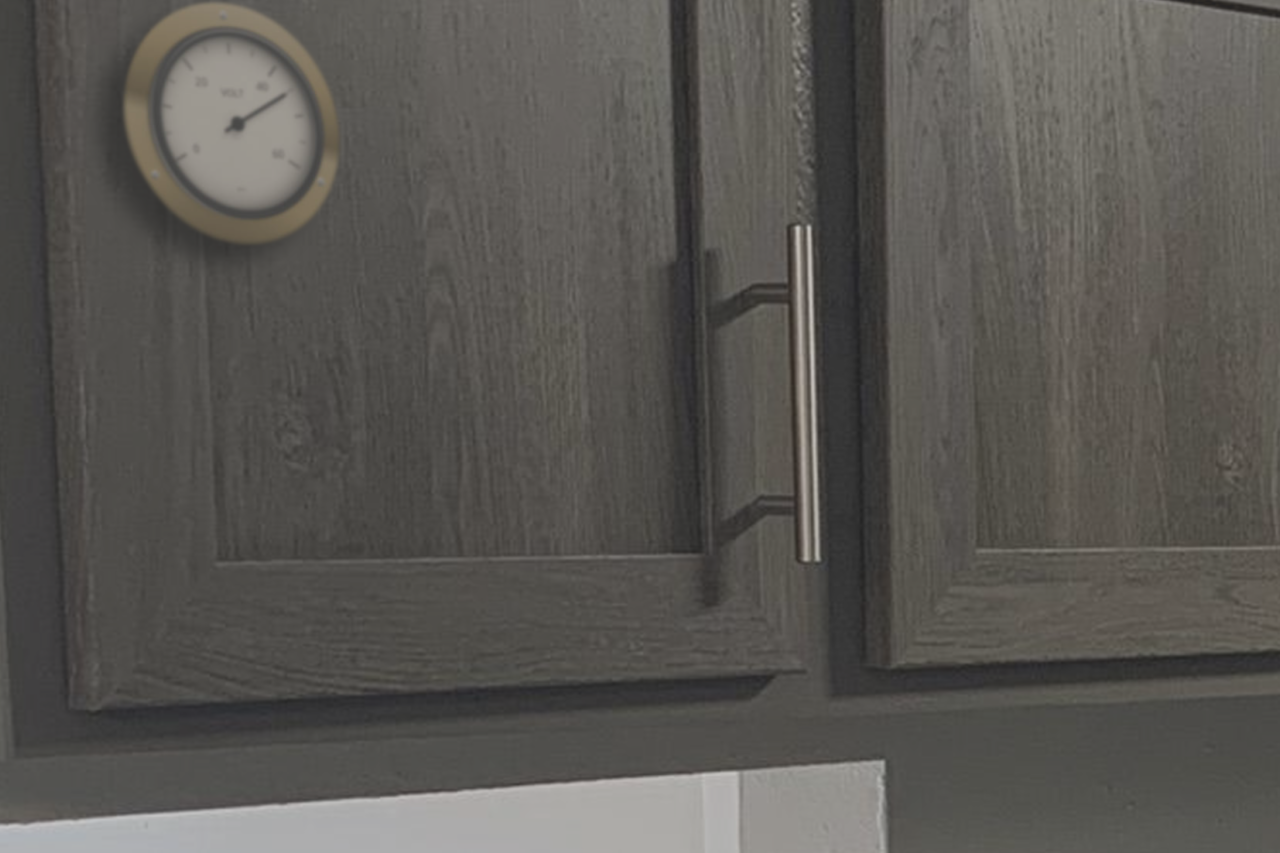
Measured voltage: 45 V
